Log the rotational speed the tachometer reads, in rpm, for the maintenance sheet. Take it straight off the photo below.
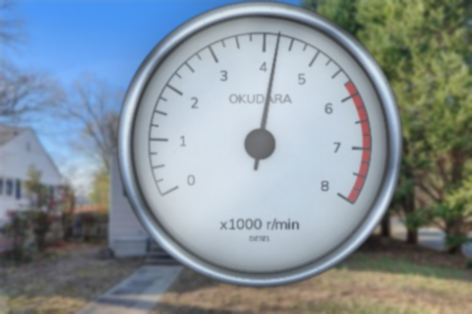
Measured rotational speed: 4250 rpm
